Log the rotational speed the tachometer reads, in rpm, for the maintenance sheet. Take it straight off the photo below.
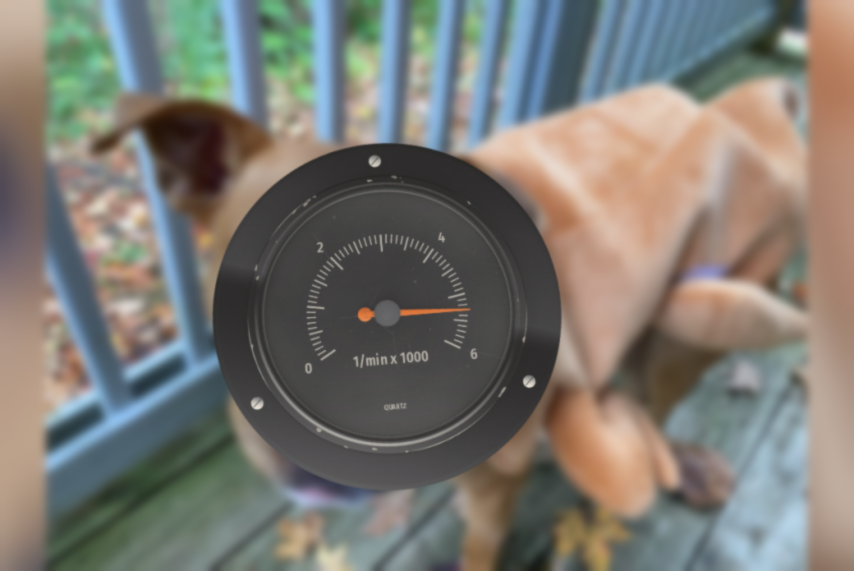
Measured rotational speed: 5300 rpm
